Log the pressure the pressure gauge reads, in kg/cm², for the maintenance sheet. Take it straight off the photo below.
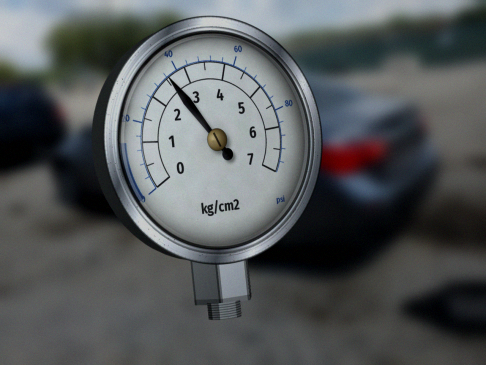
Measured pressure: 2.5 kg/cm²
